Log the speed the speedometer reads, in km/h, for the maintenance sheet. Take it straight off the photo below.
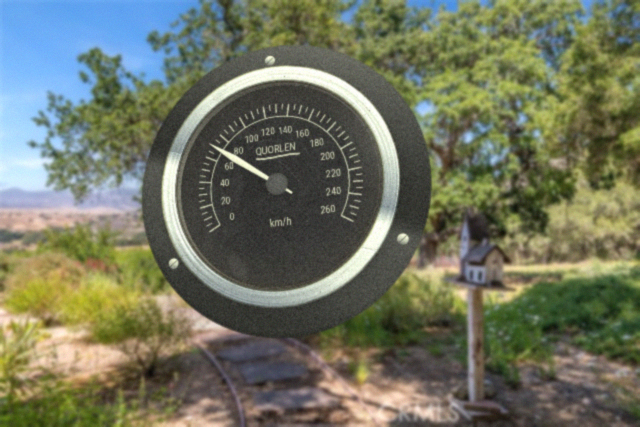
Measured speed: 70 km/h
